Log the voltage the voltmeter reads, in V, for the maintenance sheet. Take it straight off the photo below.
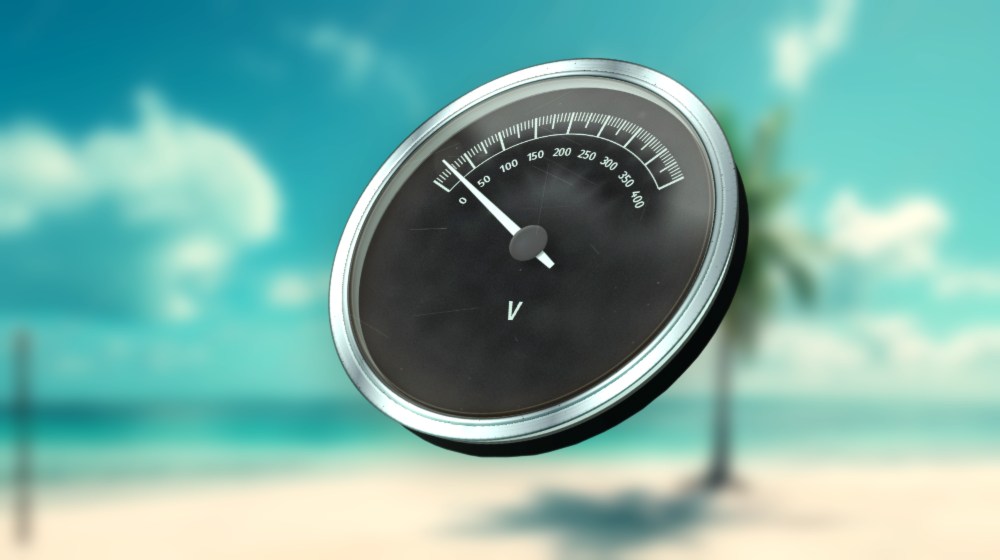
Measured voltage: 25 V
